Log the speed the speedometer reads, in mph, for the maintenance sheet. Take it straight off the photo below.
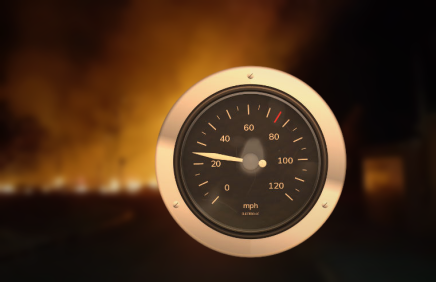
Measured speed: 25 mph
